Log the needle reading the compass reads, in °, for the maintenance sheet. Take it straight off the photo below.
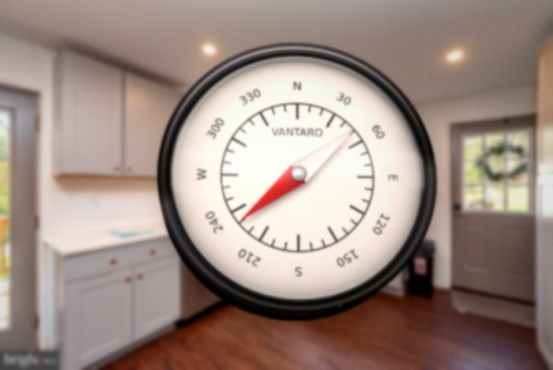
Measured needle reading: 230 °
